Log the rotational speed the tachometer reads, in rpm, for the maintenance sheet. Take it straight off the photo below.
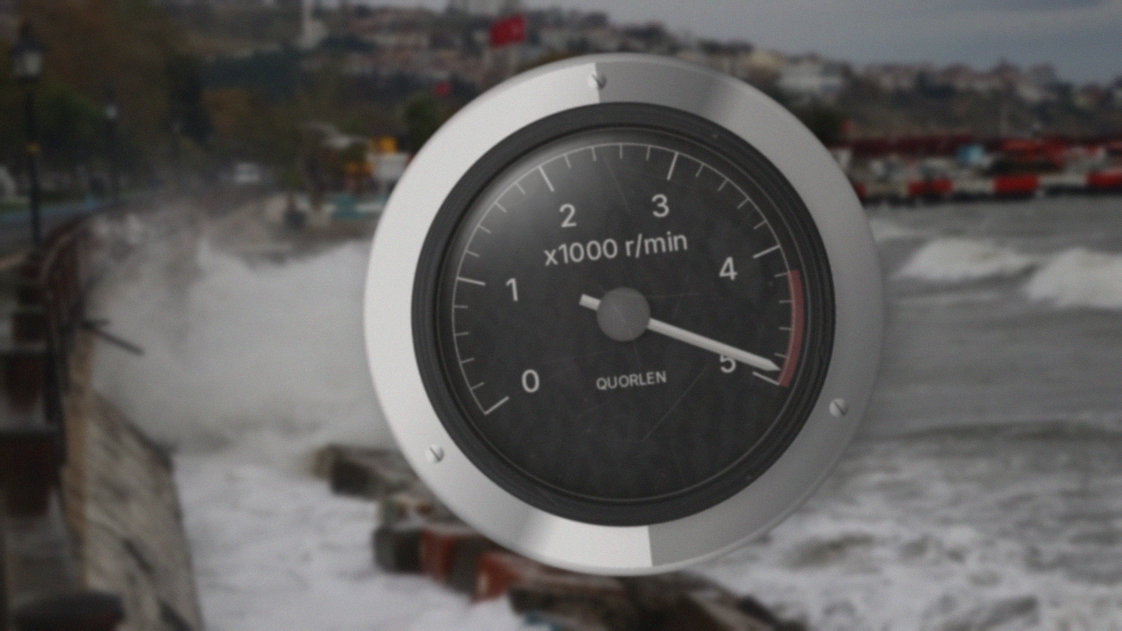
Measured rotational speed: 4900 rpm
